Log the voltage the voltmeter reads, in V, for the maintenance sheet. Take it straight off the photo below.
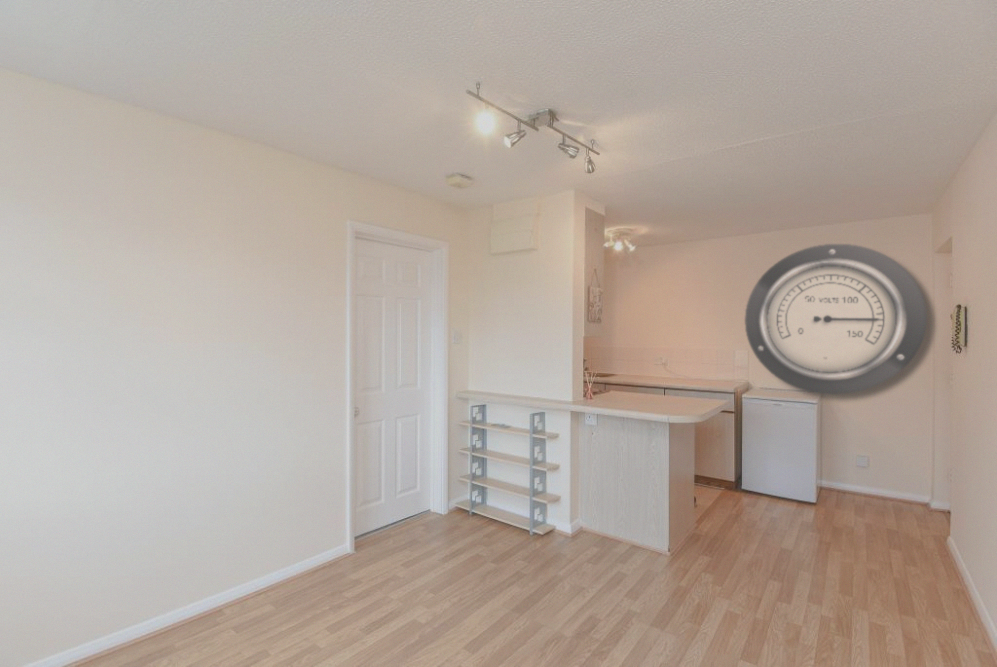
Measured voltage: 130 V
